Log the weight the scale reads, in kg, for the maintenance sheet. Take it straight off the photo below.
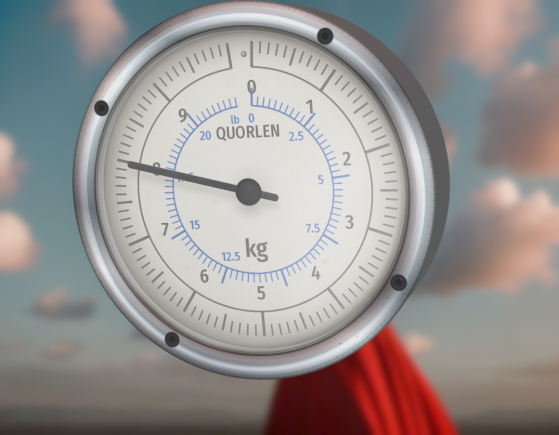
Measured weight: 8 kg
